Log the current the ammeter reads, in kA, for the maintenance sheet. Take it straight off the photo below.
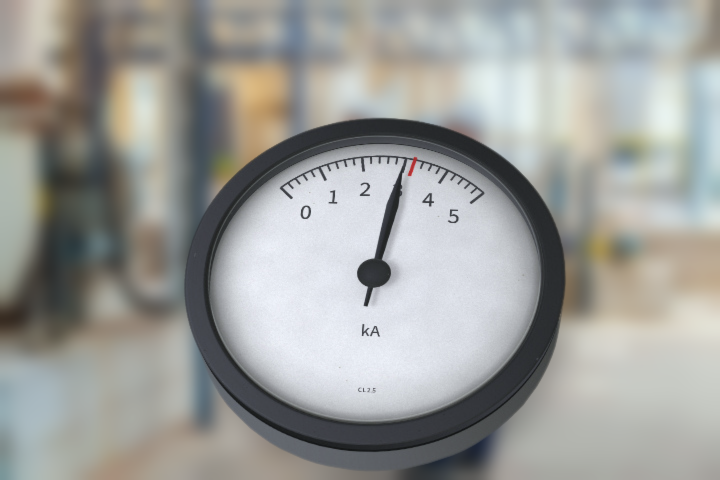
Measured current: 3 kA
